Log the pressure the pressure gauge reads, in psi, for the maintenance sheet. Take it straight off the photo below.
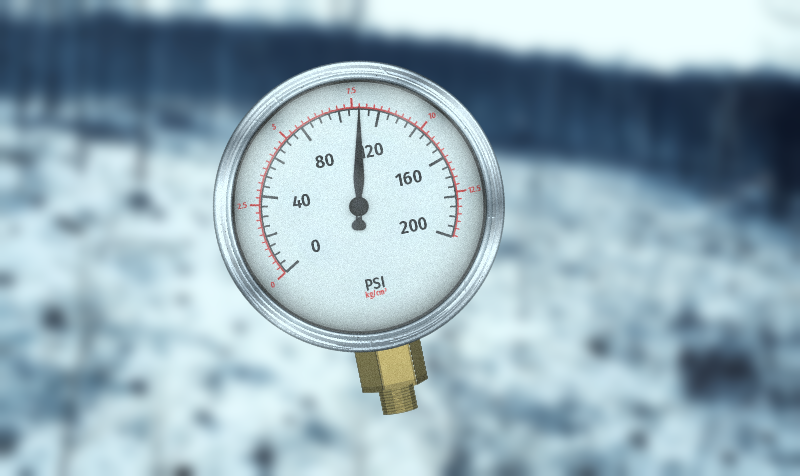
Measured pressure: 110 psi
